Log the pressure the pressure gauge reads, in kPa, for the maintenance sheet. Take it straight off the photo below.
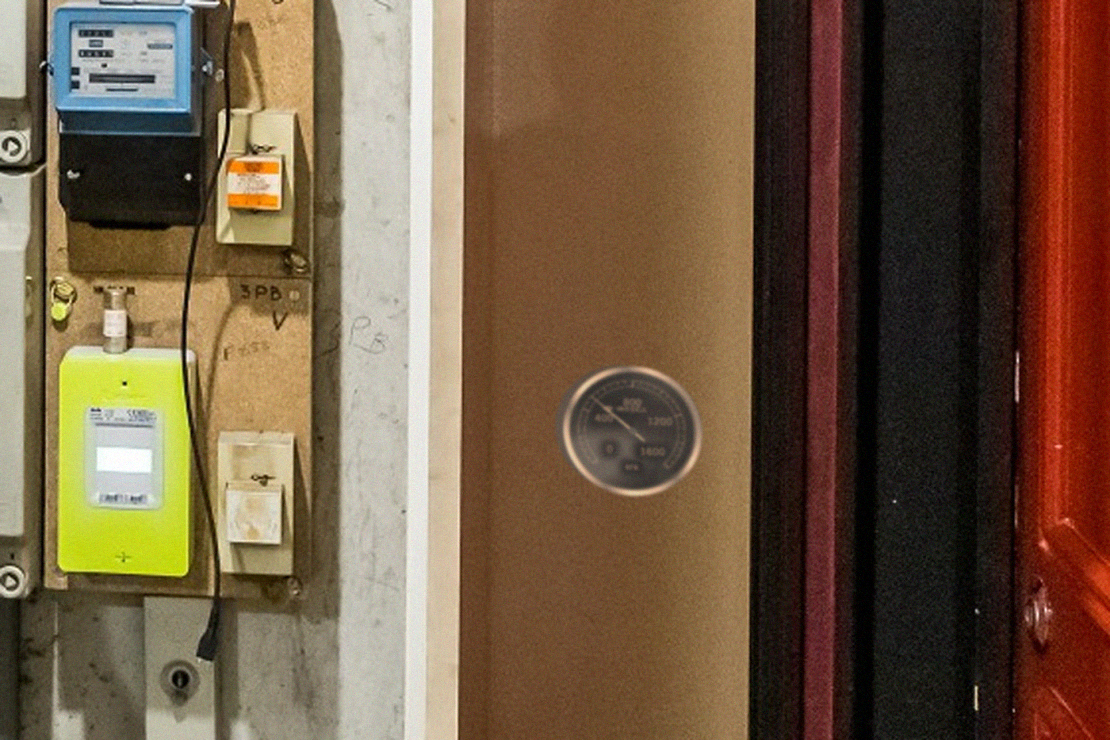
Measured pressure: 500 kPa
